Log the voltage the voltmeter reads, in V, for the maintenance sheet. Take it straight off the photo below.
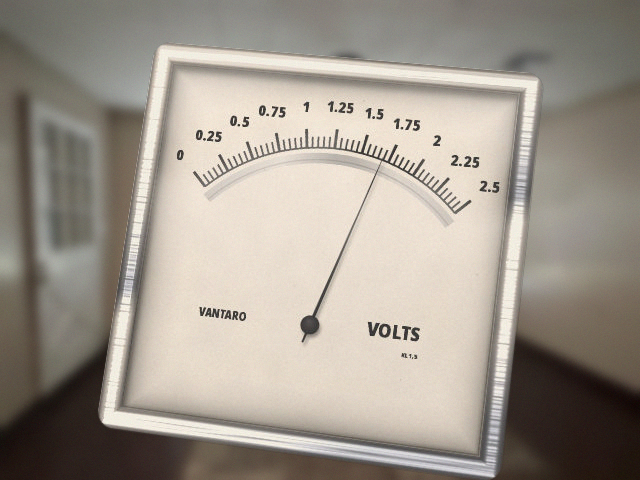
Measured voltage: 1.7 V
